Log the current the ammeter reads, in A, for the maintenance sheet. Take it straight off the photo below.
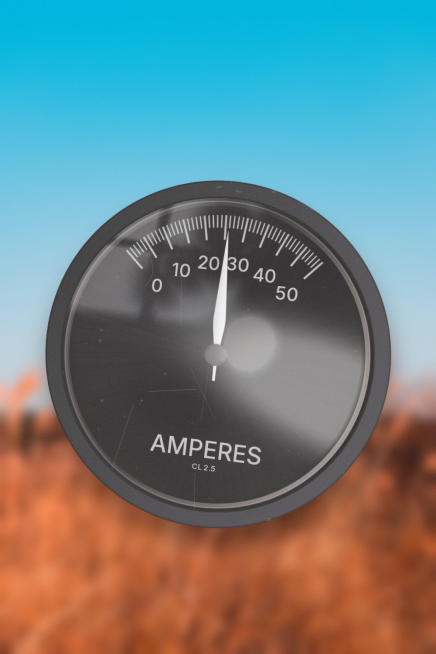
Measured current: 26 A
